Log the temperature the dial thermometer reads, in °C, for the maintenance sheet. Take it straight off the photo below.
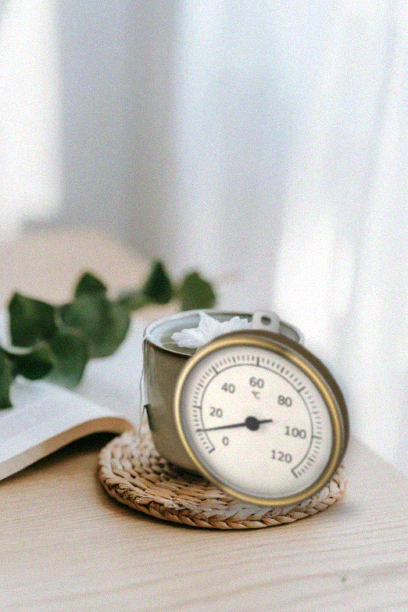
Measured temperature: 10 °C
